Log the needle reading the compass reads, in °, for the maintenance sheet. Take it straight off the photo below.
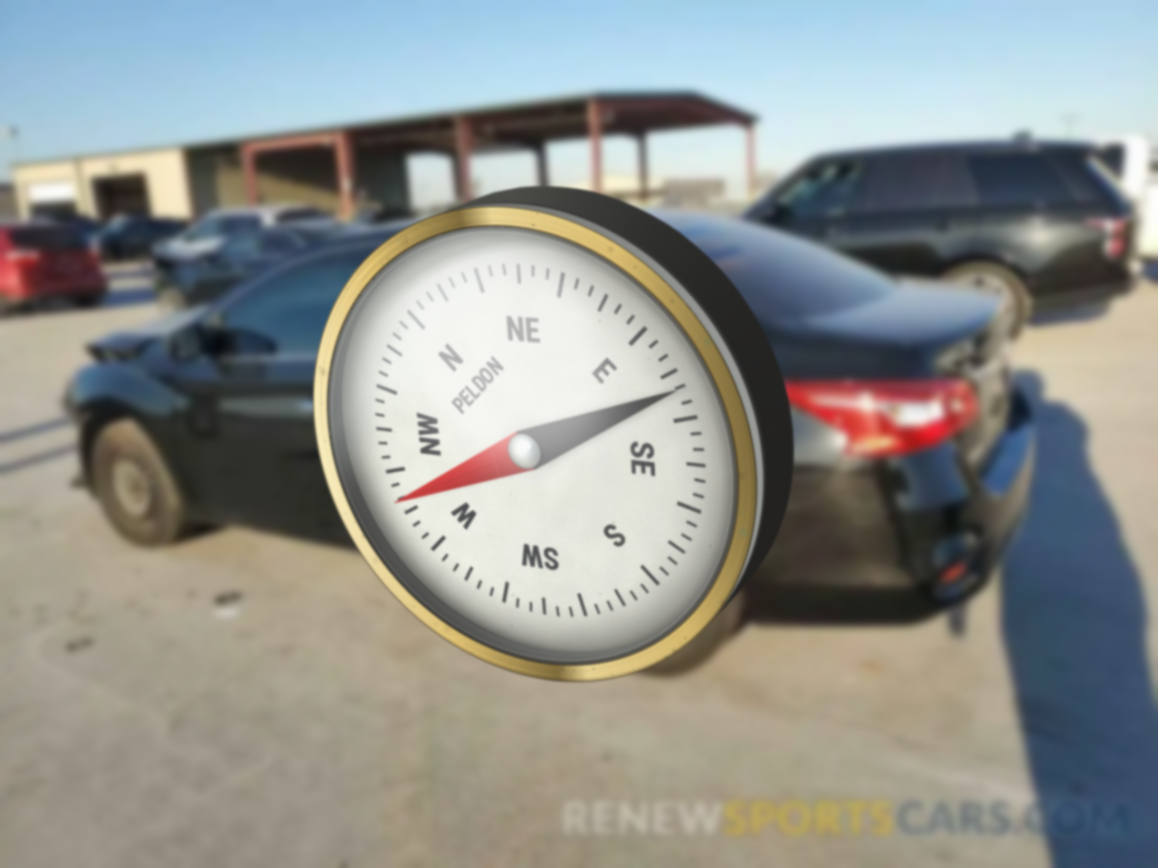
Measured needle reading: 290 °
